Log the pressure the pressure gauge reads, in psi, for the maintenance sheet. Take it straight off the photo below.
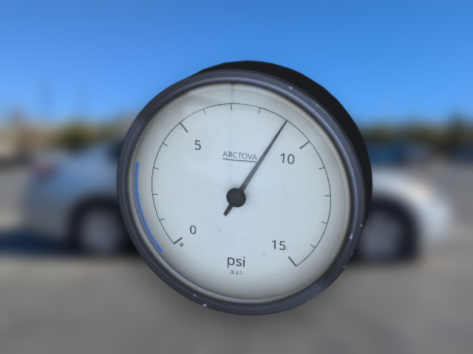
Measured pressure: 9 psi
